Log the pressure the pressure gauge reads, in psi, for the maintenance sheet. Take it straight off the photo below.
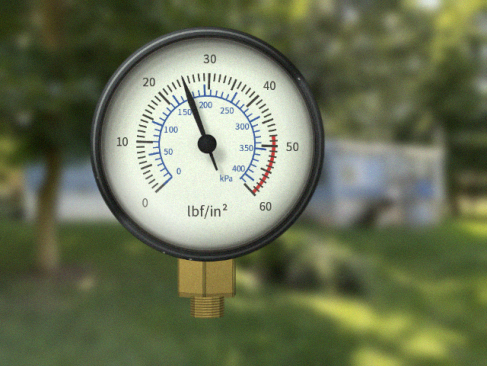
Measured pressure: 25 psi
